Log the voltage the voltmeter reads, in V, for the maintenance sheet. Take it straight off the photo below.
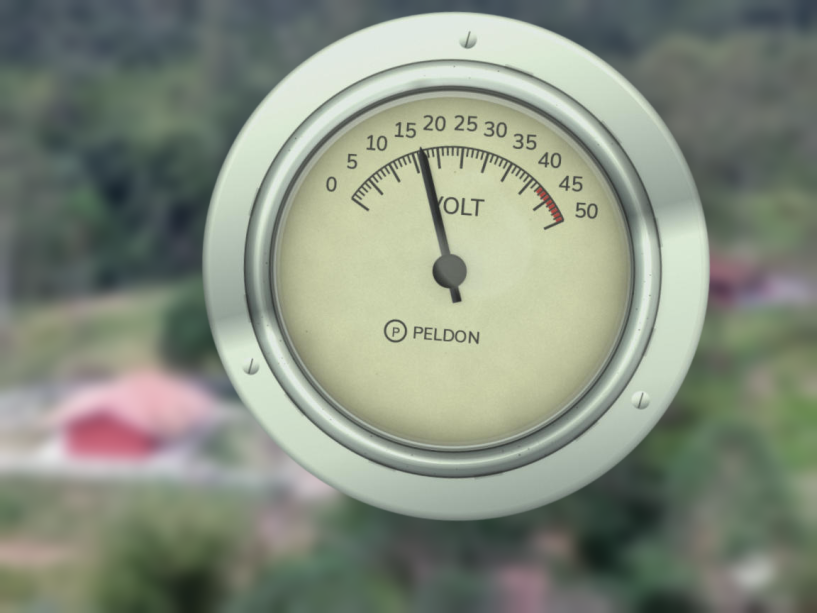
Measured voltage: 17 V
